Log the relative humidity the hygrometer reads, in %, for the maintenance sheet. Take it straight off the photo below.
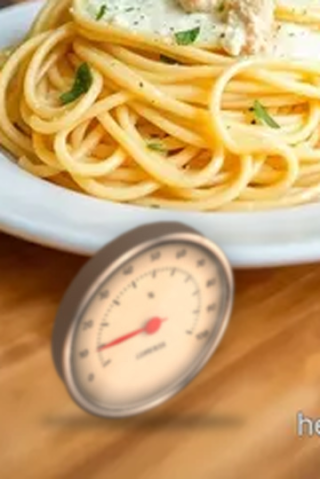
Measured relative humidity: 10 %
